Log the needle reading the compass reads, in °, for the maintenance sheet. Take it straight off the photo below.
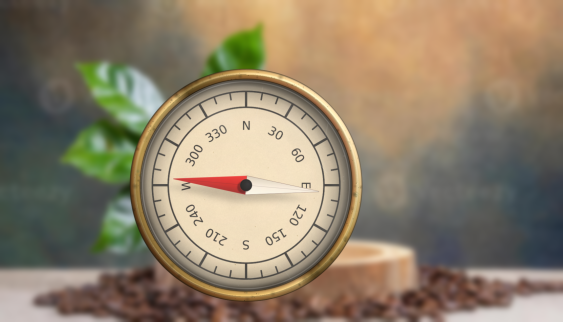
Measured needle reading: 275 °
